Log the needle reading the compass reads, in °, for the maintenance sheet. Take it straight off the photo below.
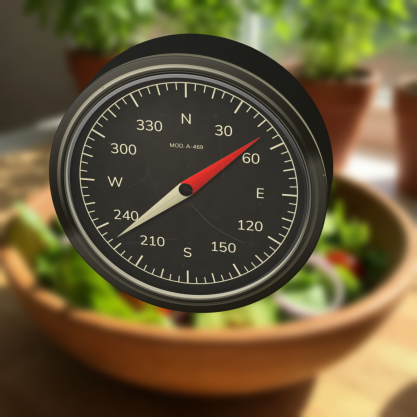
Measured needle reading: 50 °
